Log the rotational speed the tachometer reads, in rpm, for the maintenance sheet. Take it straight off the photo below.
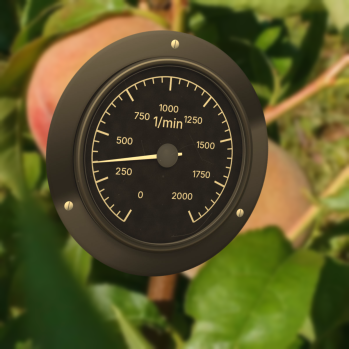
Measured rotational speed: 350 rpm
